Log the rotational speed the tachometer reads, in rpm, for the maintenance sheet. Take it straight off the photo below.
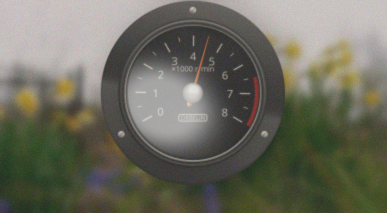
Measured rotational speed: 4500 rpm
